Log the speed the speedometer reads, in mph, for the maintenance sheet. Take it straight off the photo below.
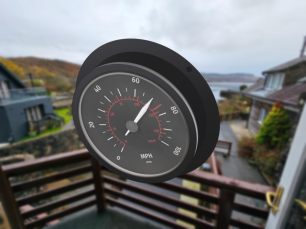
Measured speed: 70 mph
